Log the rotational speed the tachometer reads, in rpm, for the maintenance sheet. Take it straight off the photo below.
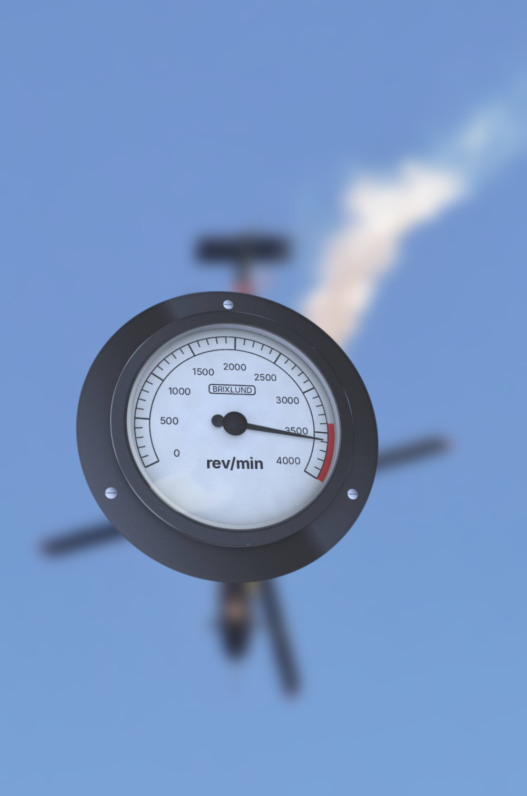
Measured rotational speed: 3600 rpm
